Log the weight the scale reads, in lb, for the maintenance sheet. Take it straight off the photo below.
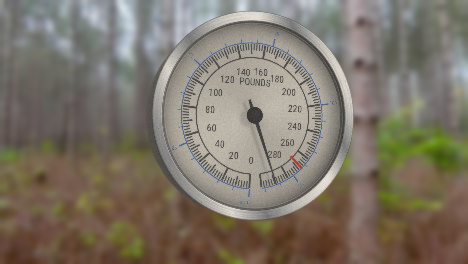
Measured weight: 290 lb
